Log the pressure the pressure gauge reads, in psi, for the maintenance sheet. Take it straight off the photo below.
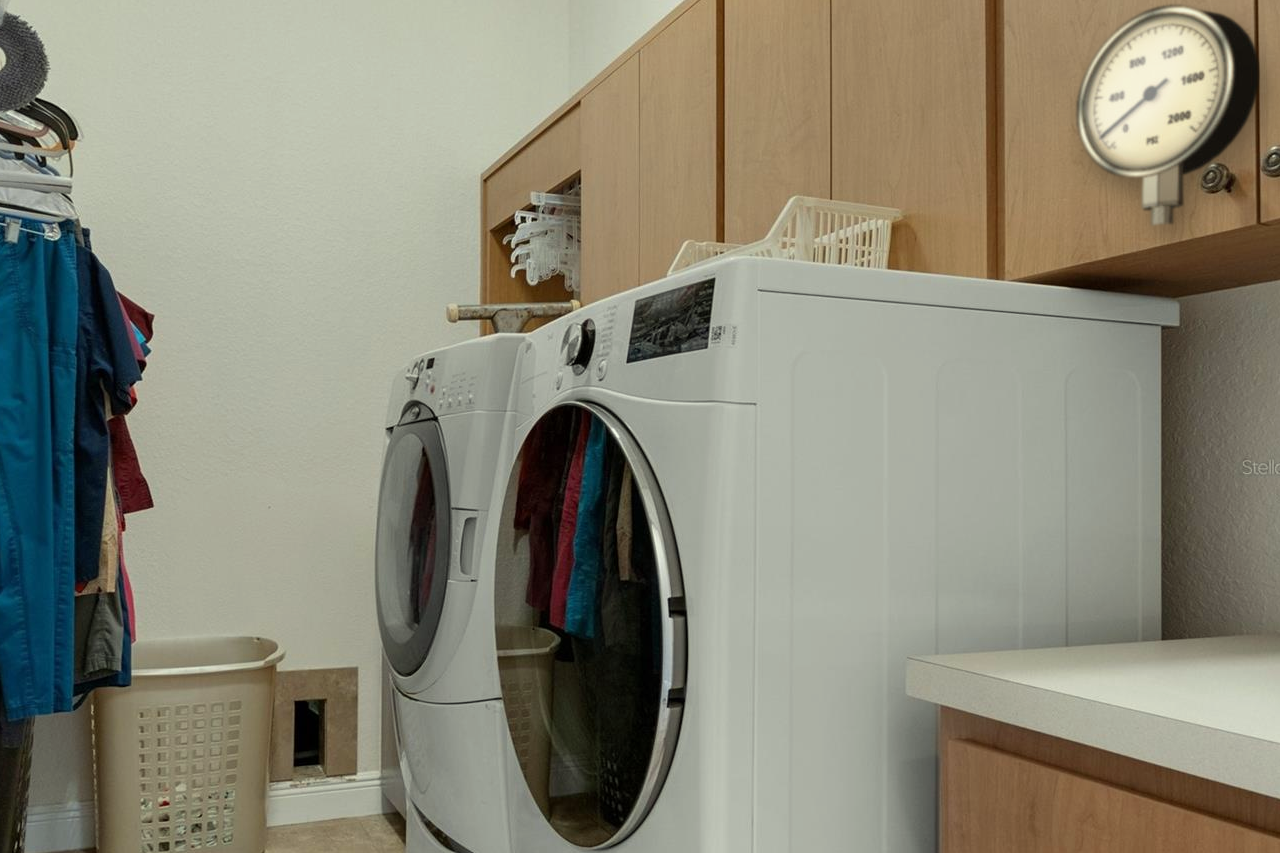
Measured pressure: 100 psi
